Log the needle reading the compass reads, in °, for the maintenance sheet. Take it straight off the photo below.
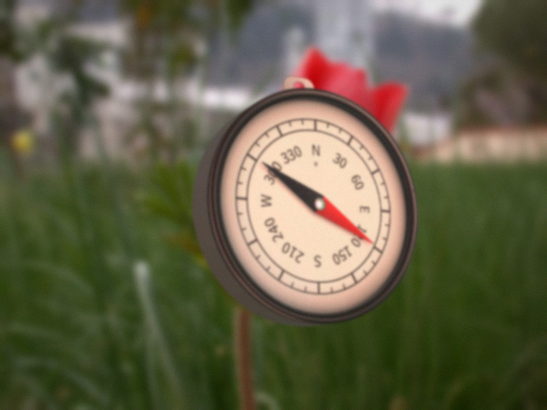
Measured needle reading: 120 °
